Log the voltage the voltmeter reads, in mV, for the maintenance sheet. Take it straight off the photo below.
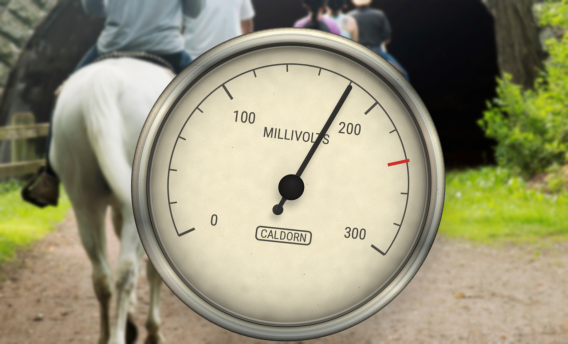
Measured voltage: 180 mV
